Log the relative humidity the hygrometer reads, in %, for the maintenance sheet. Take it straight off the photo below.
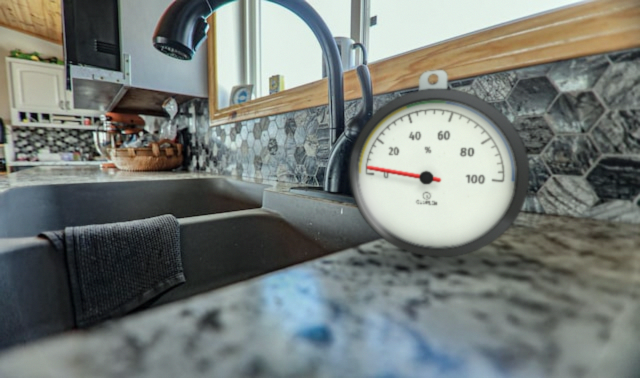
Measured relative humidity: 4 %
